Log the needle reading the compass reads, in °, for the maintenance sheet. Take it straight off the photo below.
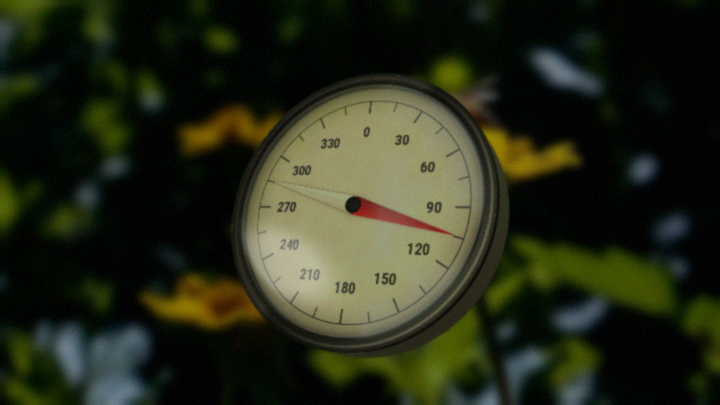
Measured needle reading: 105 °
